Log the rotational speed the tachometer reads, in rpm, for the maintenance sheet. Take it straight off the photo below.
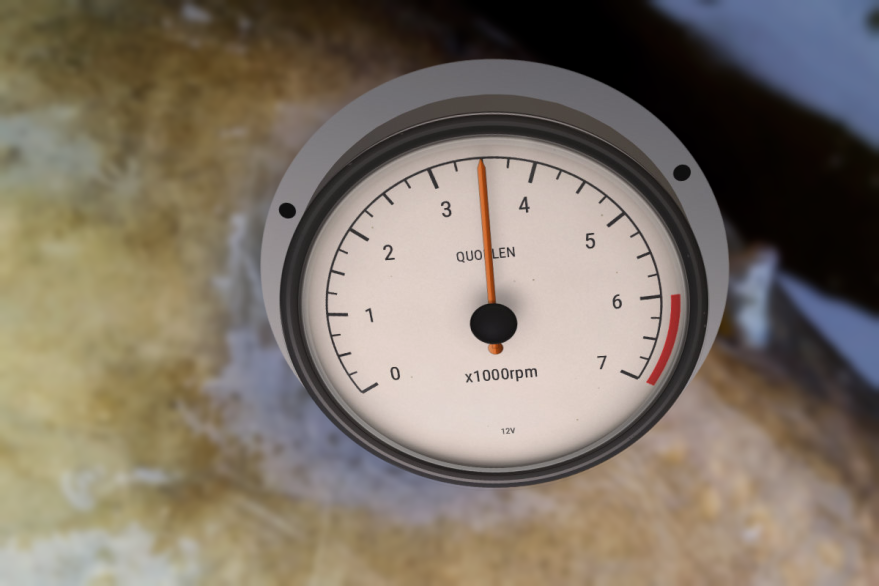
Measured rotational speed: 3500 rpm
